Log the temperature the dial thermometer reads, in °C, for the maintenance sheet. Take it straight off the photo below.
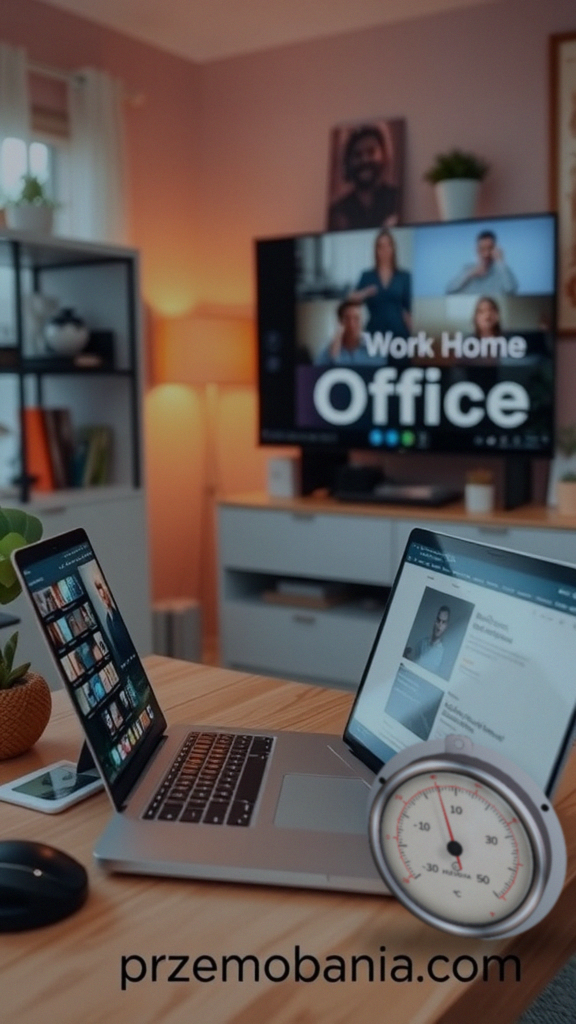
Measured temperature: 5 °C
